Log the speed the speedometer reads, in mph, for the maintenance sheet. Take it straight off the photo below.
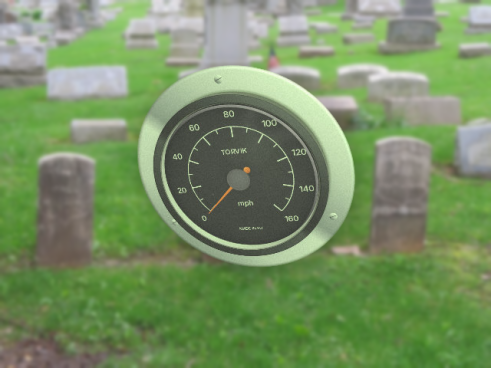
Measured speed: 0 mph
